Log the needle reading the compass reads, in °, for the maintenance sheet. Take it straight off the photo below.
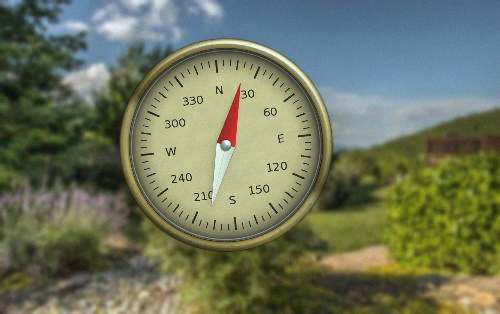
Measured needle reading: 20 °
